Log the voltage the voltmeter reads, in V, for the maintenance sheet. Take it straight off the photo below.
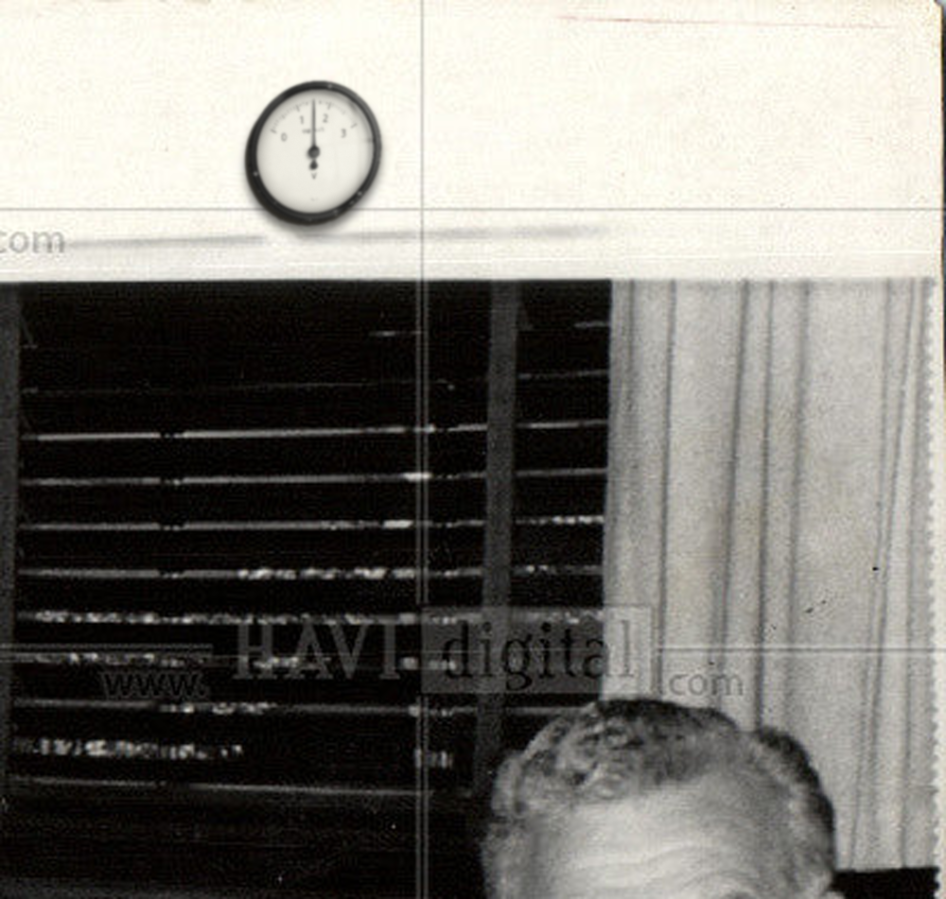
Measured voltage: 1.5 V
